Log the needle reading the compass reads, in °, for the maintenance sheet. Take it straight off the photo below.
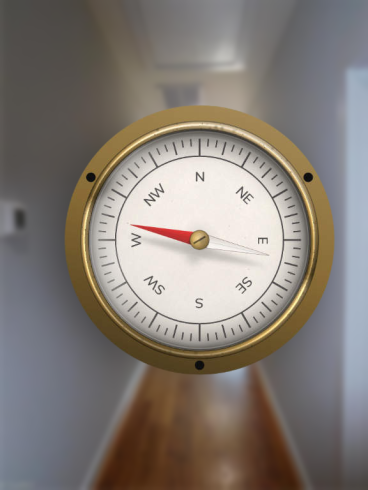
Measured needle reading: 282.5 °
